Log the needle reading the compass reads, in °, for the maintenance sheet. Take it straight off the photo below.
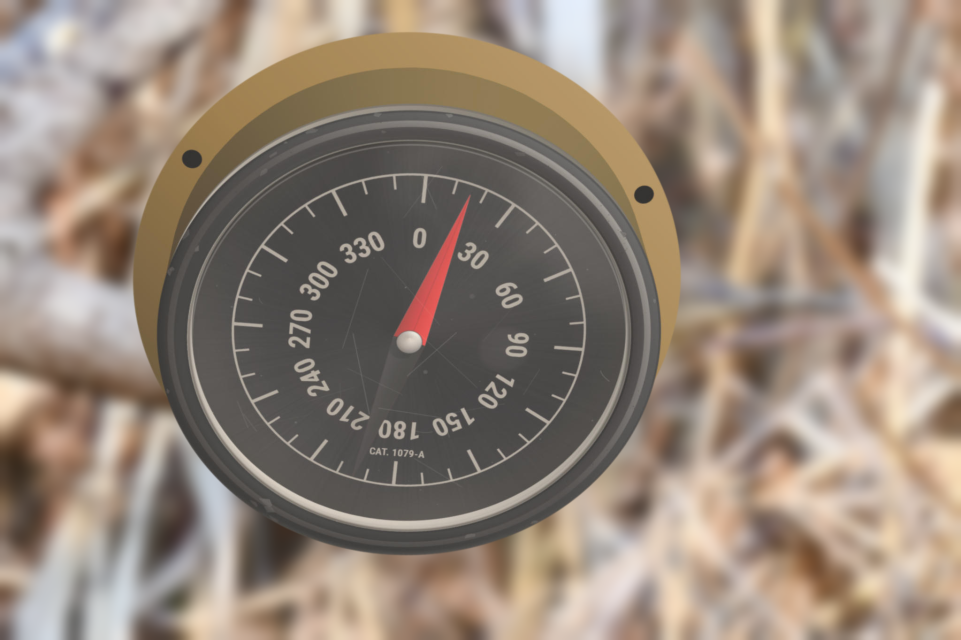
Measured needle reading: 15 °
